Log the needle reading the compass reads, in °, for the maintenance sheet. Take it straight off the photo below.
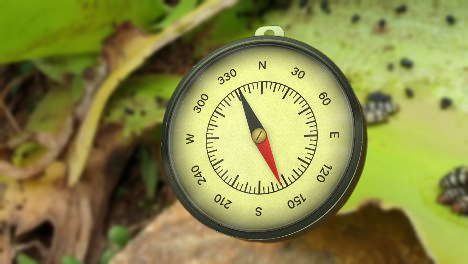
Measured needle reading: 155 °
